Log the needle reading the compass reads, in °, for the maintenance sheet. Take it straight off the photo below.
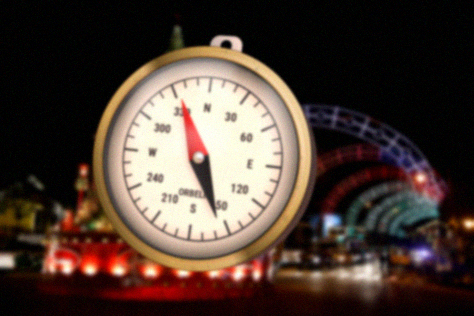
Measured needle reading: 335 °
